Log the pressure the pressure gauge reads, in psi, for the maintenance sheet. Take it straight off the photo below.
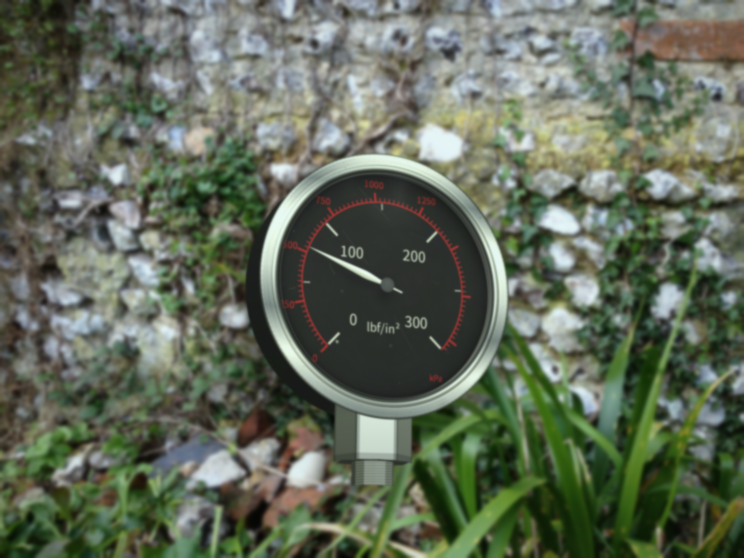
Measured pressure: 75 psi
